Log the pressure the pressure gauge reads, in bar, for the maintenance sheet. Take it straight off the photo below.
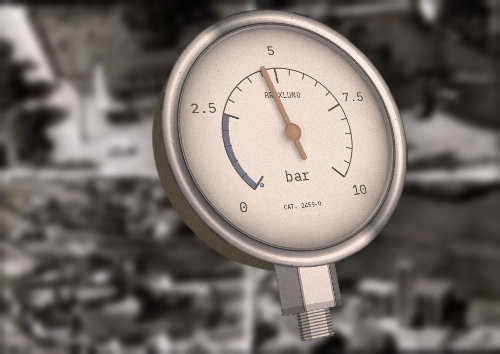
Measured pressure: 4.5 bar
